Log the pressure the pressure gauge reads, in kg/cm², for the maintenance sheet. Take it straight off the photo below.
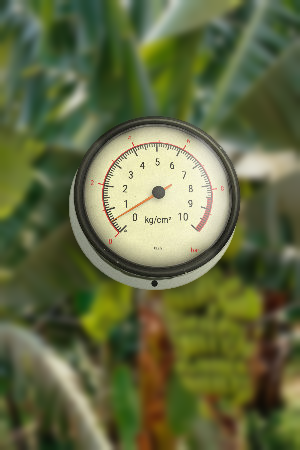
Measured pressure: 0.5 kg/cm²
